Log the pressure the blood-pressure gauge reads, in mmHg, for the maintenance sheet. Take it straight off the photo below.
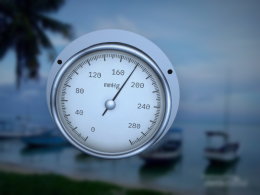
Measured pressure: 180 mmHg
